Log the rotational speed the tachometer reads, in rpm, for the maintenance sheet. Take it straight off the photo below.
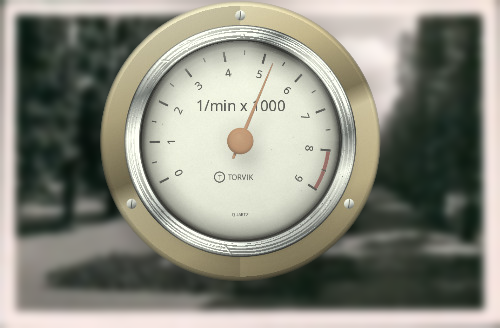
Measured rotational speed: 5250 rpm
